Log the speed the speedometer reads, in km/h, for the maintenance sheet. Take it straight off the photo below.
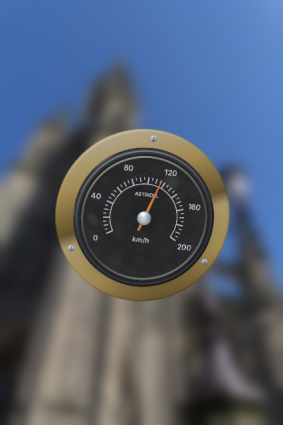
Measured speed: 115 km/h
